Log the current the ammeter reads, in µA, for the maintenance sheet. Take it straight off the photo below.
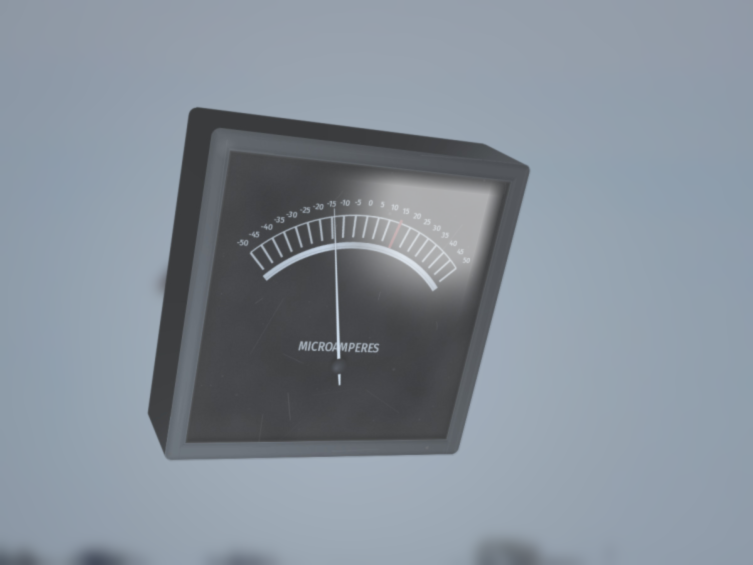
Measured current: -15 µA
